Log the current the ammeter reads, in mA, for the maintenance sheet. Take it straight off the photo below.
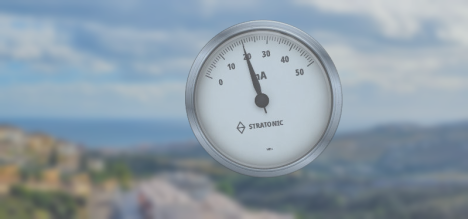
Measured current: 20 mA
